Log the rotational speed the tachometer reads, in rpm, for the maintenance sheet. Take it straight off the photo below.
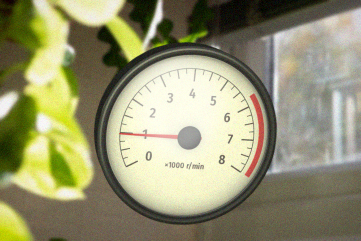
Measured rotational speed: 1000 rpm
